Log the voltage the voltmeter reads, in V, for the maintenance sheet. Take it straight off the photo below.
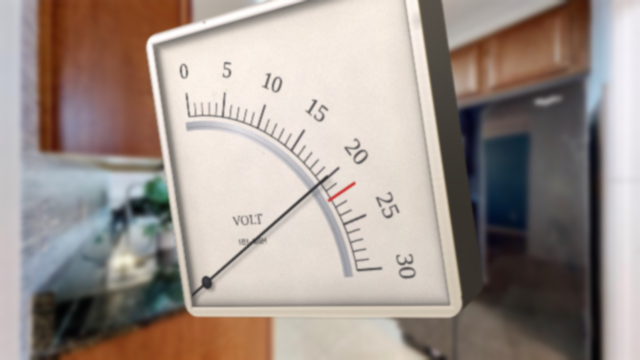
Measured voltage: 20 V
